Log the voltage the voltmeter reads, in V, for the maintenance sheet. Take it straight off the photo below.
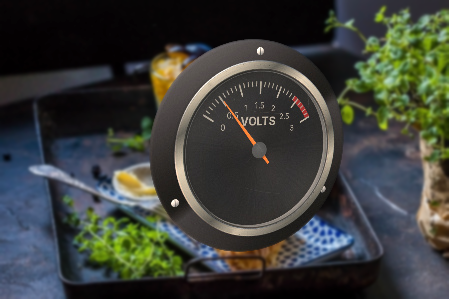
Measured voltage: 0.5 V
